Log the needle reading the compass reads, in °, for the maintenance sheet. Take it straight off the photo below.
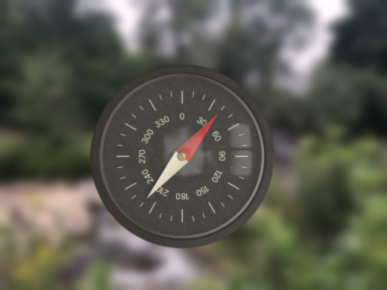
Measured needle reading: 40 °
